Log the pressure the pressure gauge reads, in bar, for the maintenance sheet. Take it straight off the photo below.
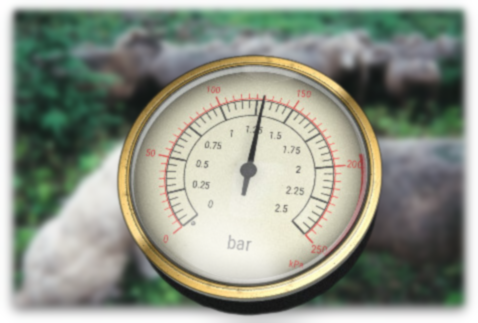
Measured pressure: 1.3 bar
